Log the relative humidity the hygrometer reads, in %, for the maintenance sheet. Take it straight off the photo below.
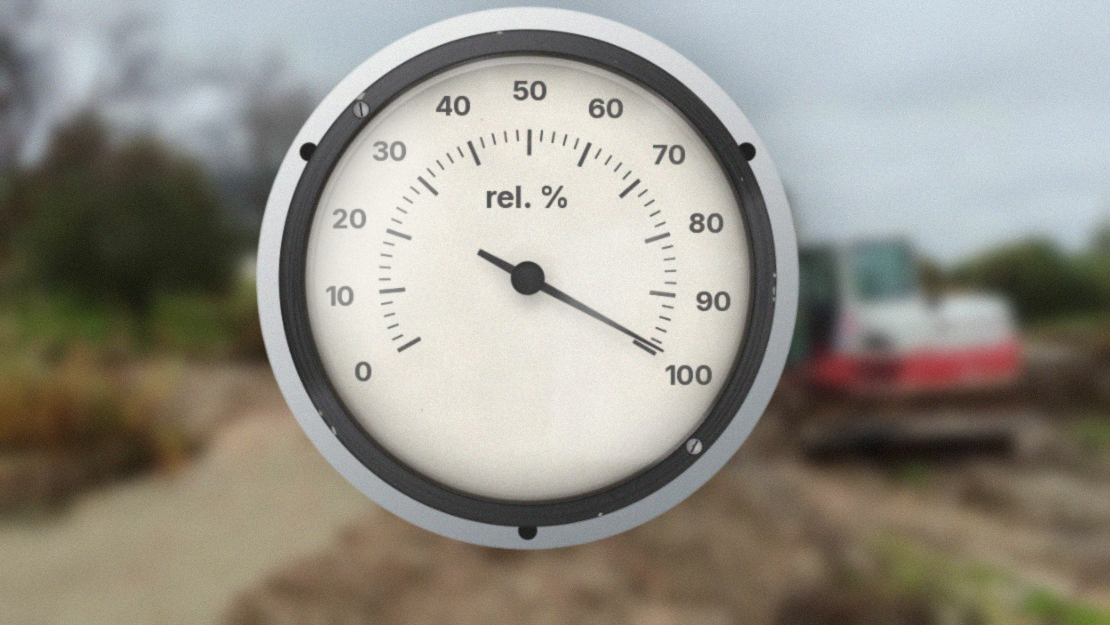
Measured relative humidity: 99 %
